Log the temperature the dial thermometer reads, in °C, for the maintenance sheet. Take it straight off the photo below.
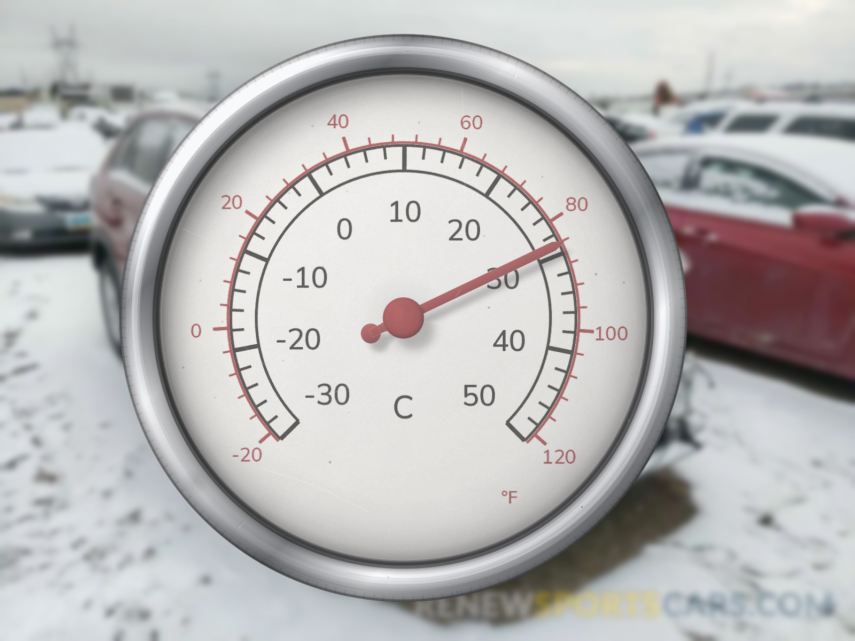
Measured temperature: 29 °C
